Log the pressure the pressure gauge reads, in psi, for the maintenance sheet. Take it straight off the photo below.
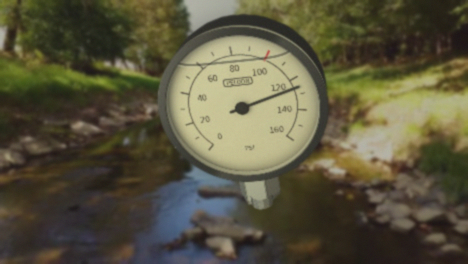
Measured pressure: 125 psi
